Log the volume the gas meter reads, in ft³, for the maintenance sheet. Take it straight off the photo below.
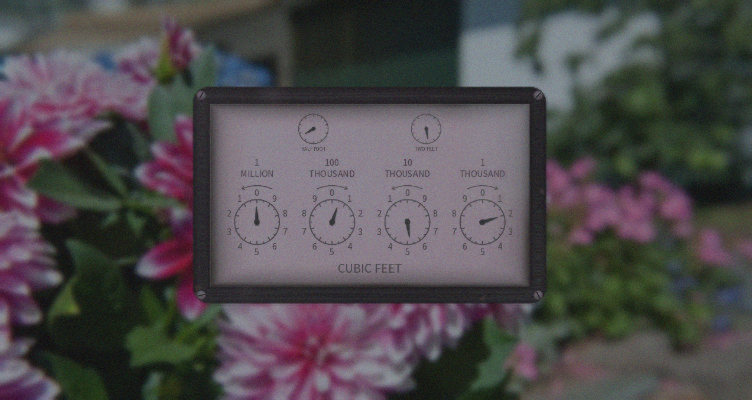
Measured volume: 5200 ft³
